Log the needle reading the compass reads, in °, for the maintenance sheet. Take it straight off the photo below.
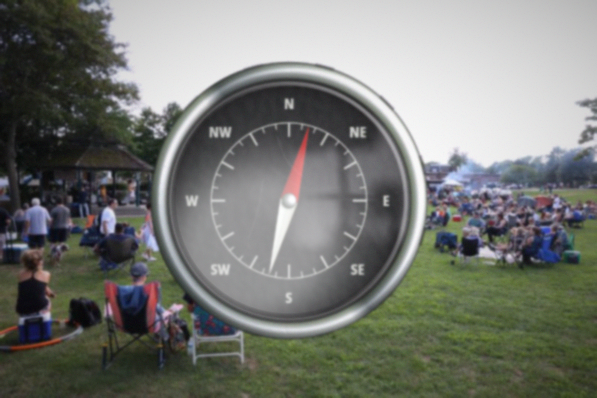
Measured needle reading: 15 °
